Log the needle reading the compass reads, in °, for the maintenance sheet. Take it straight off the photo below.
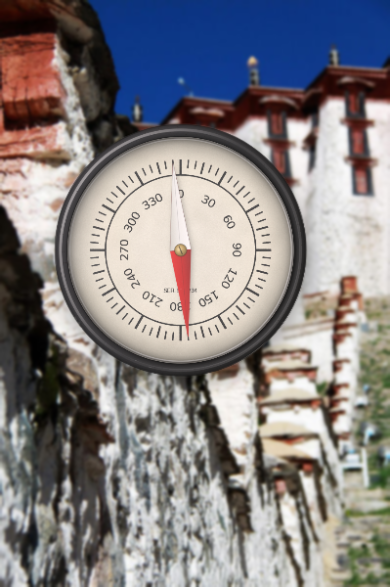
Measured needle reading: 175 °
